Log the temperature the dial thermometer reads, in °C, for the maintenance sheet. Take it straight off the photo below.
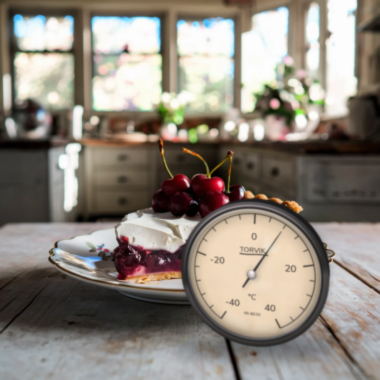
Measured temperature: 8 °C
